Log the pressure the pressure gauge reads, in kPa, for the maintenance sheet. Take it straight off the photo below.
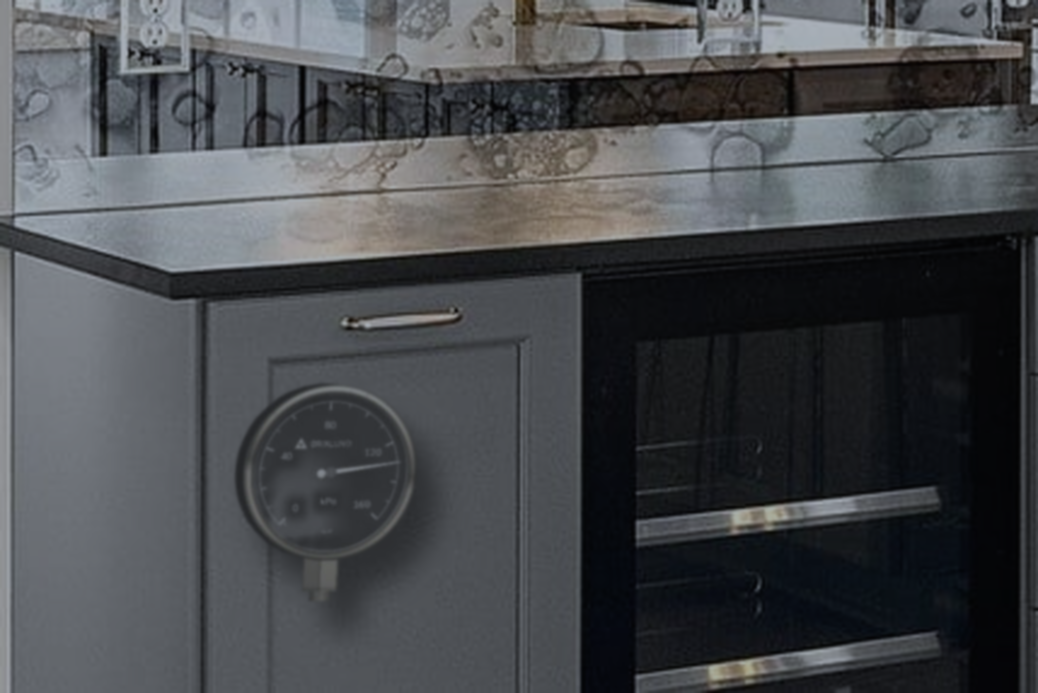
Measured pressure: 130 kPa
